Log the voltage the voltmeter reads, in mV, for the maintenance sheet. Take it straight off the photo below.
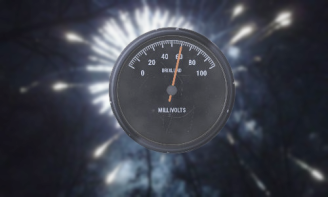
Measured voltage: 60 mV
